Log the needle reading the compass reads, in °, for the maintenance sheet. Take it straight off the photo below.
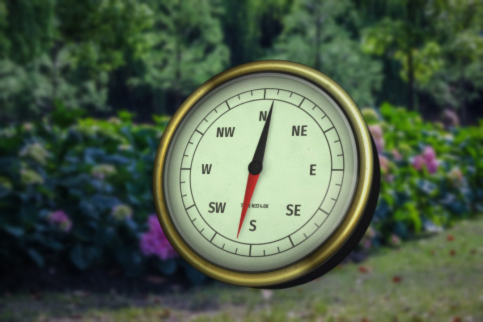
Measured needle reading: 190 °
